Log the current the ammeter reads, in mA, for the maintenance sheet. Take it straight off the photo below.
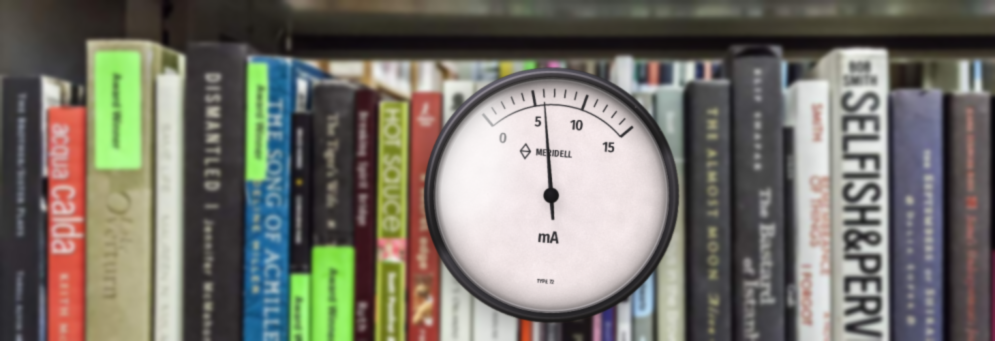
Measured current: 6 mA
